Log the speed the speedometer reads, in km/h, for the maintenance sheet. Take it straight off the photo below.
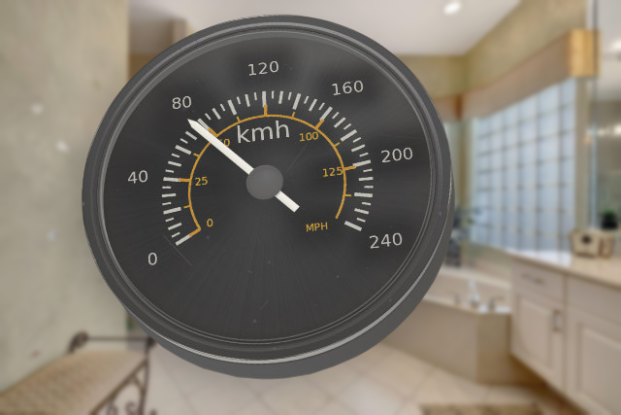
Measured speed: 75 km/h
